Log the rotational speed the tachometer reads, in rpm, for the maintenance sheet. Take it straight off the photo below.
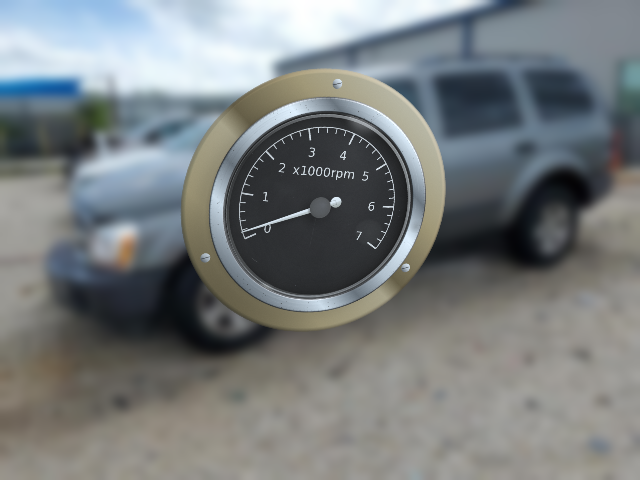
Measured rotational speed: 200 rpm
